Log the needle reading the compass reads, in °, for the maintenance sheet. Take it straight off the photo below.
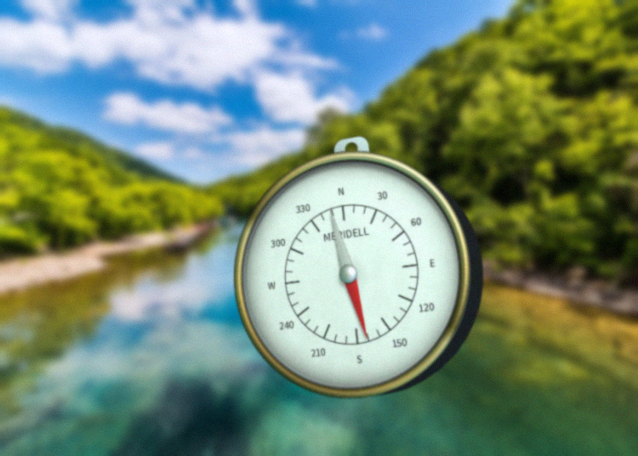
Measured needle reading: 170 °
